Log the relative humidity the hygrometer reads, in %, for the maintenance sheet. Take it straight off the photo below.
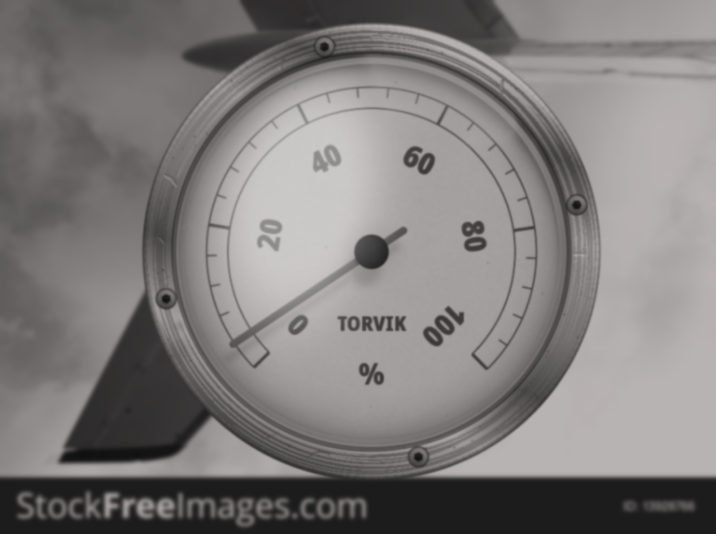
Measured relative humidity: 4 %
